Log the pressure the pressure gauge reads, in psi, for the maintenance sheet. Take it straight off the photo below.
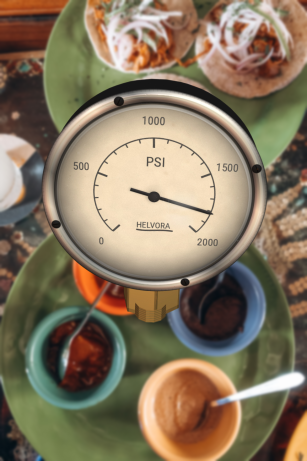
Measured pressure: 1800 psi
